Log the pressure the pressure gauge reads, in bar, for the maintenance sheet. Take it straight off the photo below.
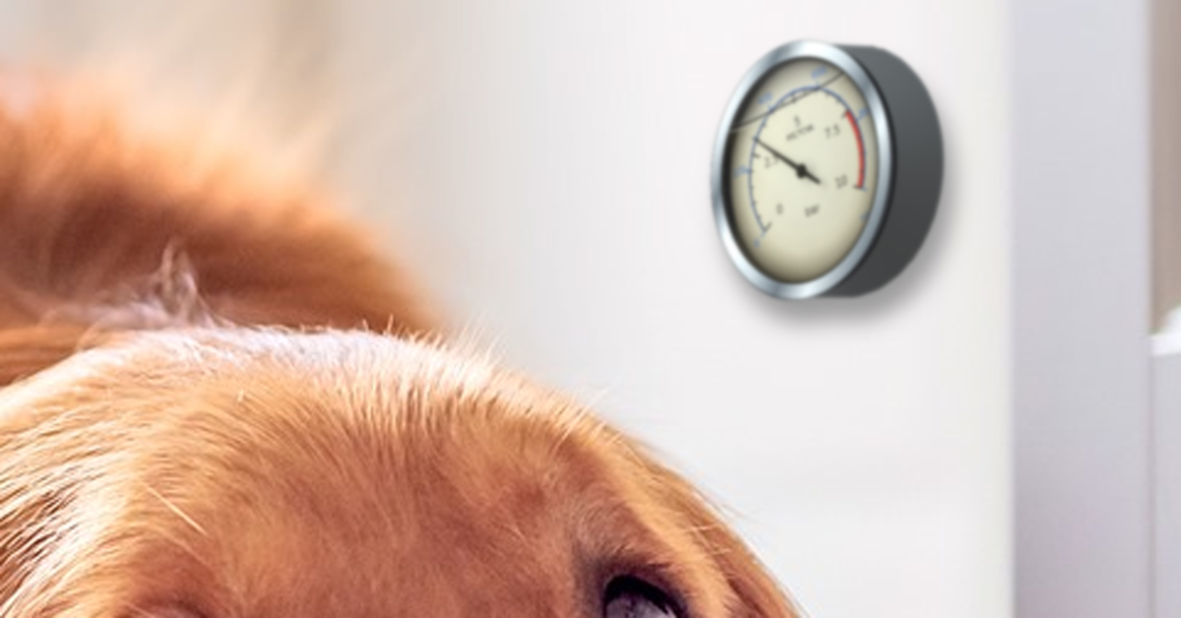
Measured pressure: 3 bar
